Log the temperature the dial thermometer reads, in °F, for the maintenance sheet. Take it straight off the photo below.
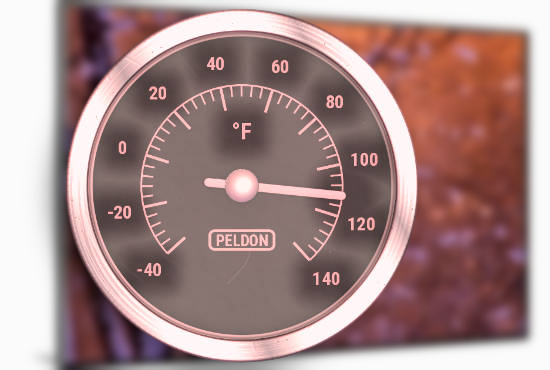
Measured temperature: 112 °F
